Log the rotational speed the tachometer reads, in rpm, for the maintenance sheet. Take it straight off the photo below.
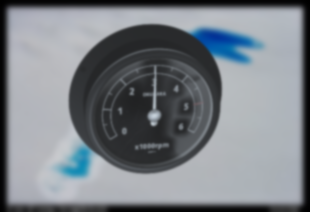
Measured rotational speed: 3000 rpm
